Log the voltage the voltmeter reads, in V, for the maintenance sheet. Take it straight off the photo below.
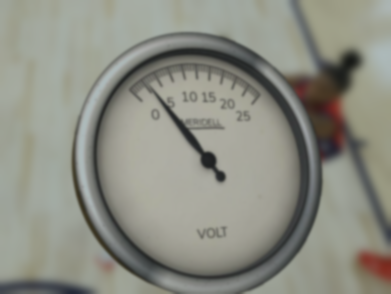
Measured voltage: 2.5 V
